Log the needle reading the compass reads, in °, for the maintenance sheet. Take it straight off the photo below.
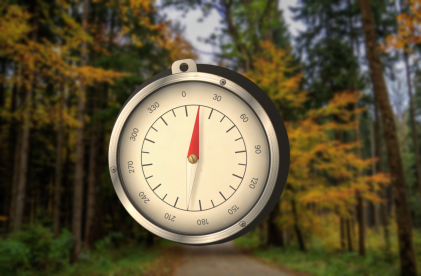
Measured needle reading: 15 °
